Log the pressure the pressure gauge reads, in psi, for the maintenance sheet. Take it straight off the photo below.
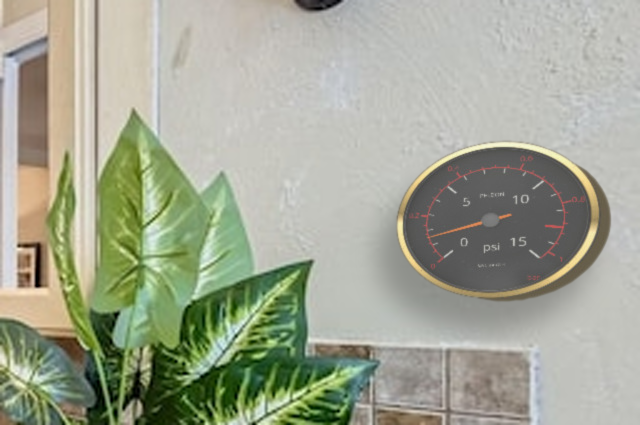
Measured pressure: 1.5 psi
